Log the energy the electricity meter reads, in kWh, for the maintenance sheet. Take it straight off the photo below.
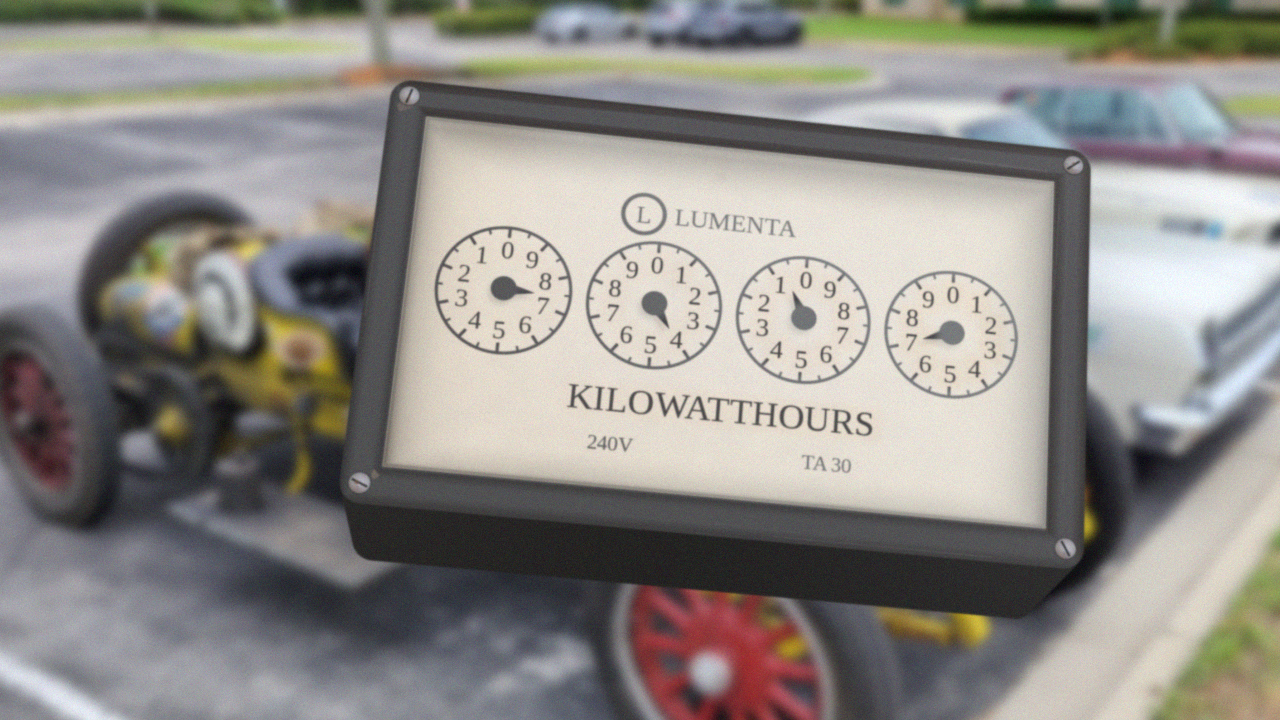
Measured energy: 7407 kWh
